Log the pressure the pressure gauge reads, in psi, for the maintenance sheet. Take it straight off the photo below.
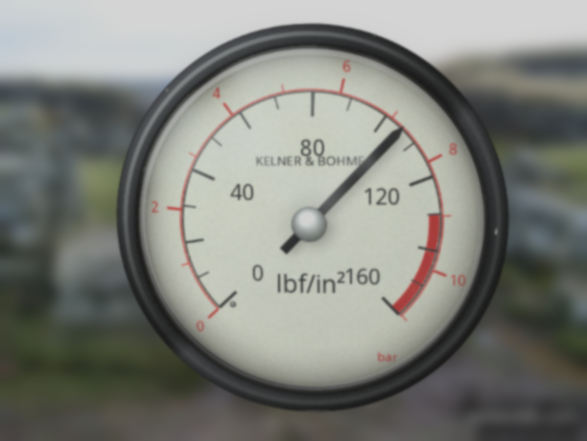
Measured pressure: 105 psi
